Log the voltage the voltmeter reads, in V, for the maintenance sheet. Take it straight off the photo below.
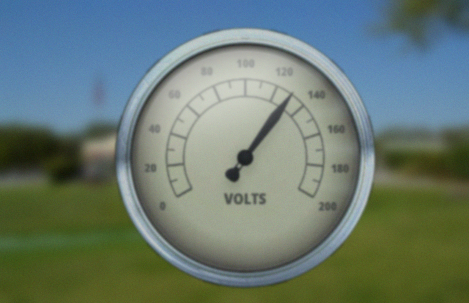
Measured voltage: 130 V
